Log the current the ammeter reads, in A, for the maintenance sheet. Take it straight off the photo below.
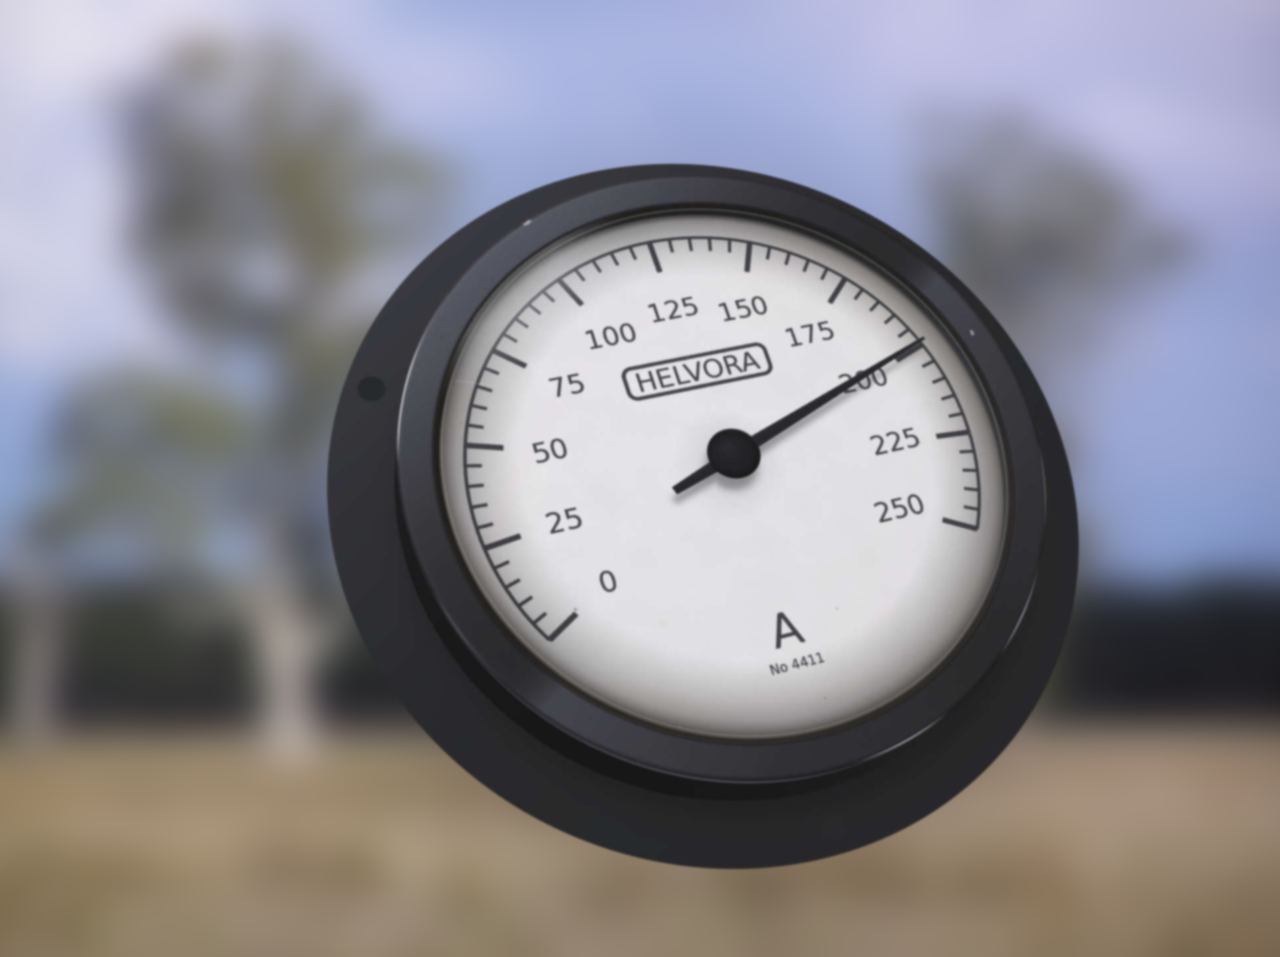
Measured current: 200 A
